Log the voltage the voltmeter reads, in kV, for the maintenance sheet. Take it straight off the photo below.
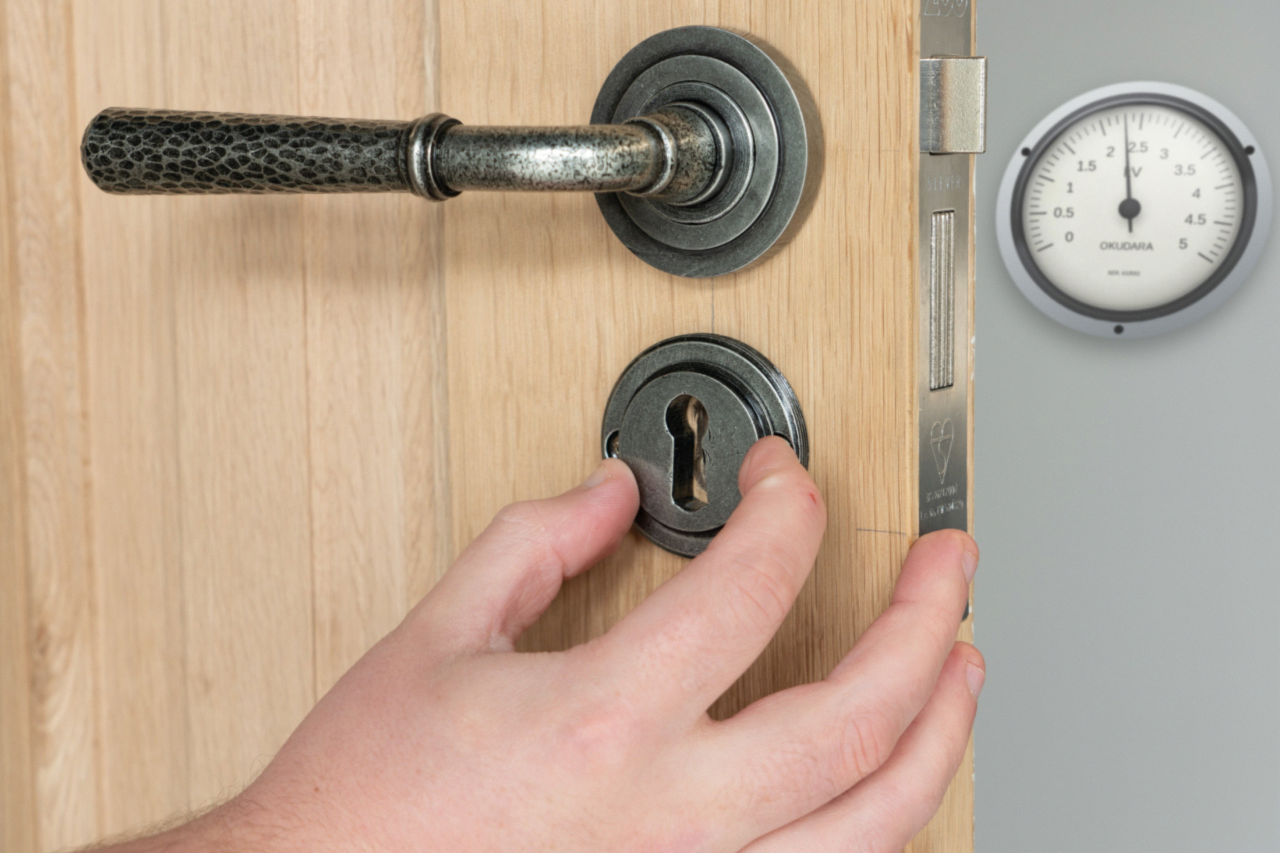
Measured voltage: 2.3 kV
